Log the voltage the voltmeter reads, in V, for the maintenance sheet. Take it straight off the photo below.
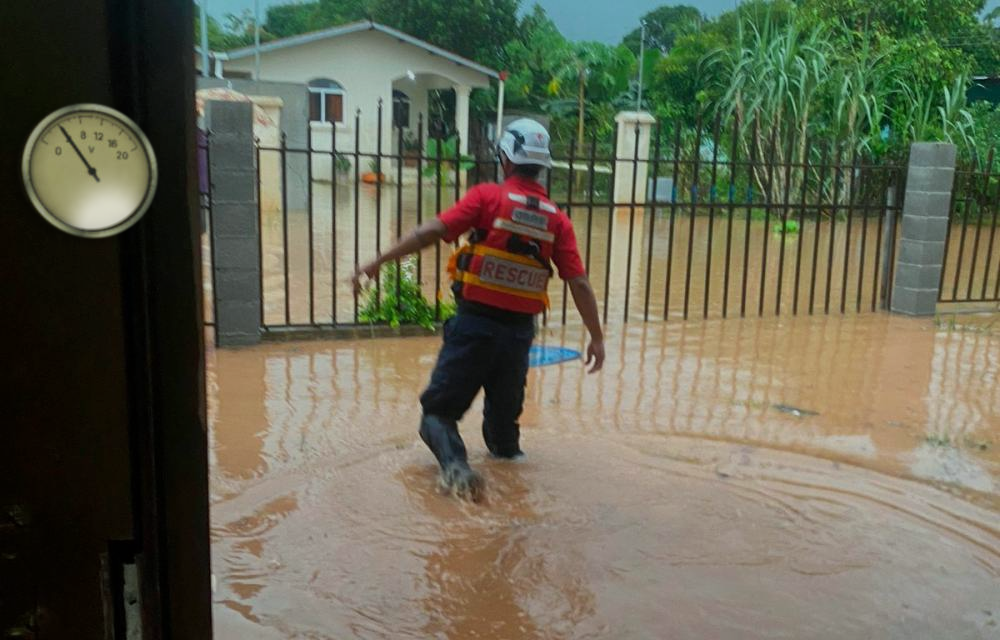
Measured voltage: 4 V
